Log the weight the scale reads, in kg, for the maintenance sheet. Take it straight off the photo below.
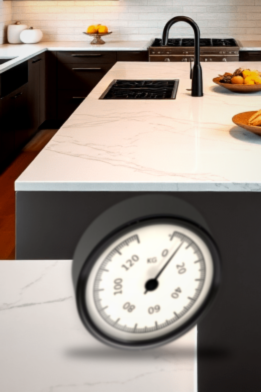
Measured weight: 5 kg
